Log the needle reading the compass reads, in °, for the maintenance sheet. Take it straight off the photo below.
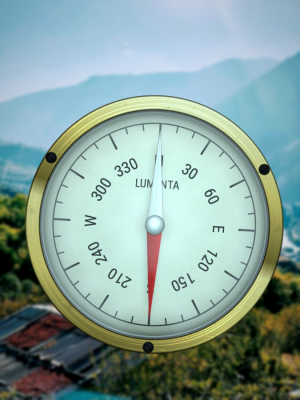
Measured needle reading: 180 °
